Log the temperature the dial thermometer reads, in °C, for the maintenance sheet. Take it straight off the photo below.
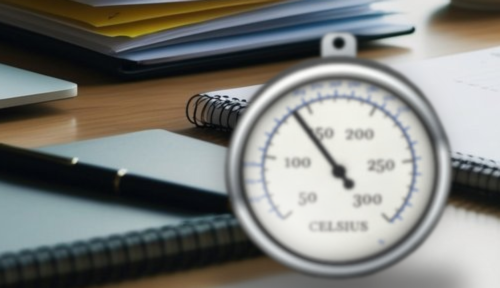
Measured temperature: 140 °C
